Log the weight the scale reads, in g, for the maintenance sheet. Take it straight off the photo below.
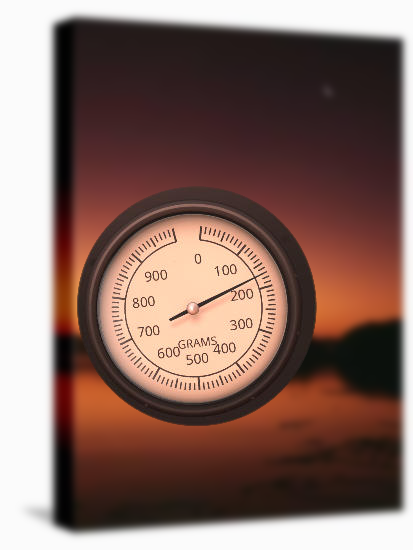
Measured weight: 170 g
